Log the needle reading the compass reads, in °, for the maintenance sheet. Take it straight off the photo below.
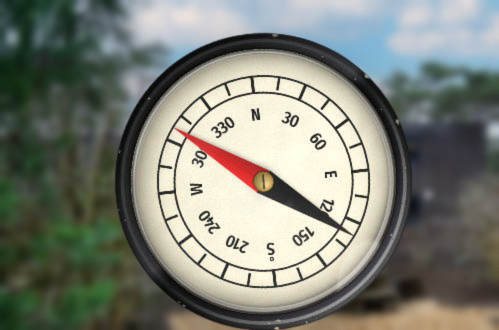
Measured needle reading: 307.5 °
